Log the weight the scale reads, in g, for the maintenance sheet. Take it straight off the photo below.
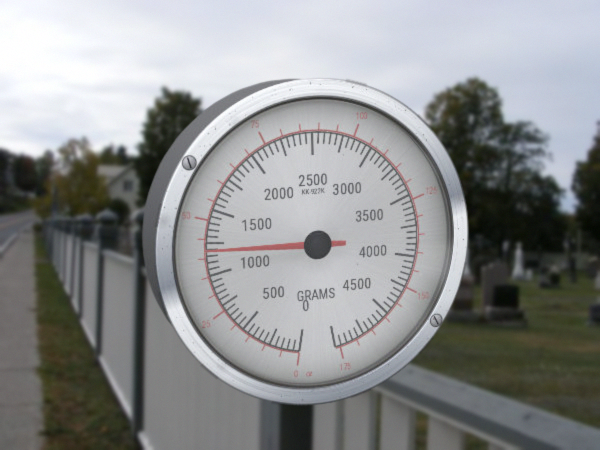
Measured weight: 1200 g
